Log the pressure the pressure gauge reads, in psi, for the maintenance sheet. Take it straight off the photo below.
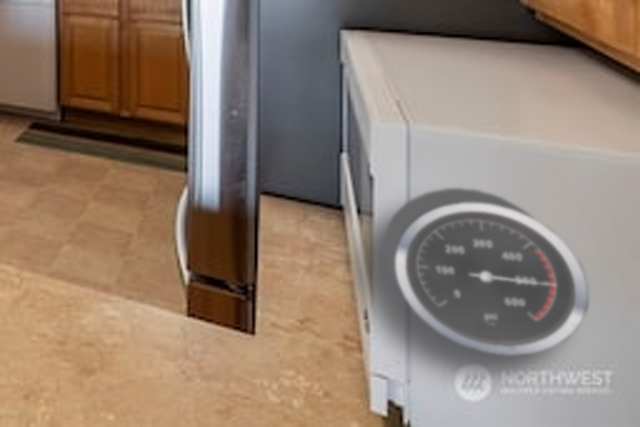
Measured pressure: 500 psi
